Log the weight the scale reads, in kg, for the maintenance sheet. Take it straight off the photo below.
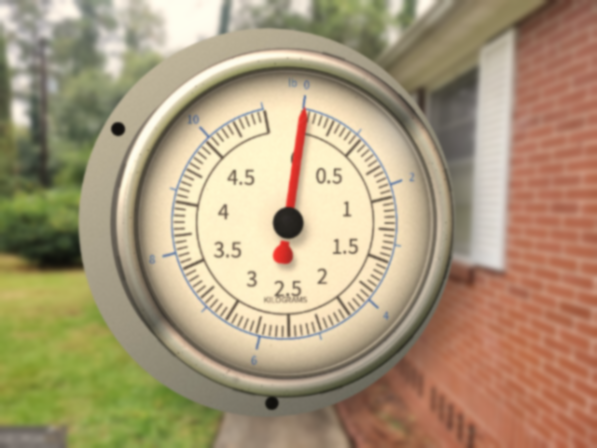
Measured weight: 0 kg
